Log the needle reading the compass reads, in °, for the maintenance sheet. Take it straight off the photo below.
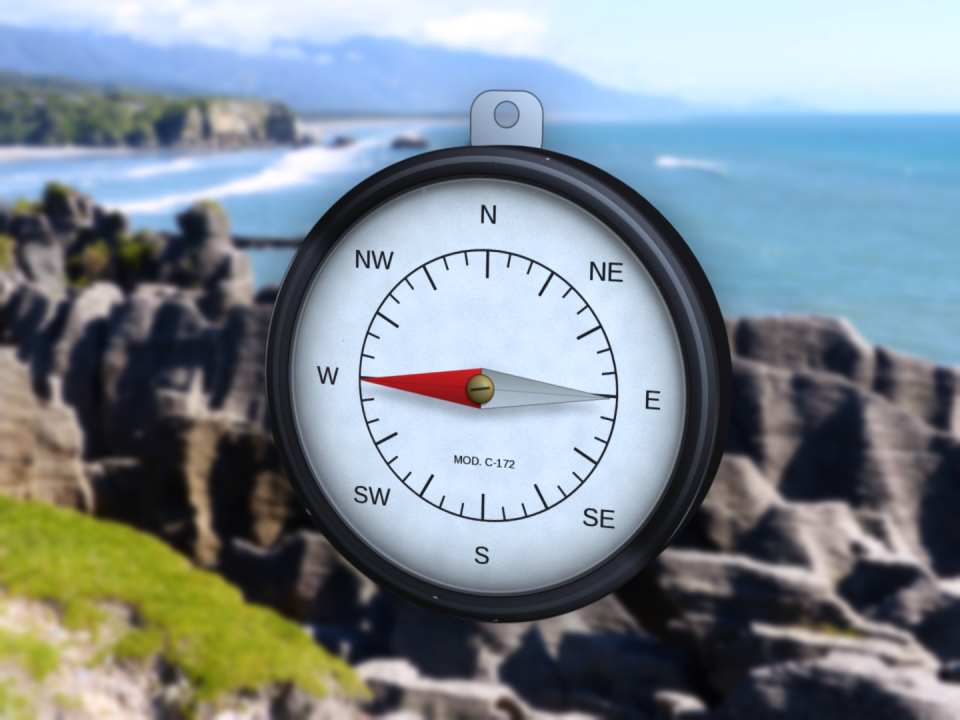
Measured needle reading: 270 °
